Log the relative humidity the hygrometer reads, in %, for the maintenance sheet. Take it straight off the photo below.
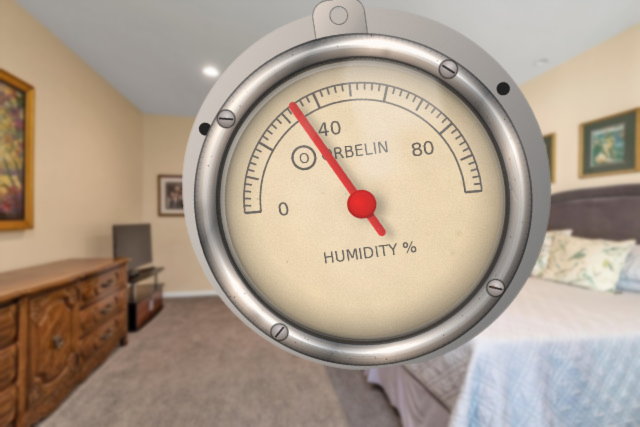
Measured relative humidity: 34 %
